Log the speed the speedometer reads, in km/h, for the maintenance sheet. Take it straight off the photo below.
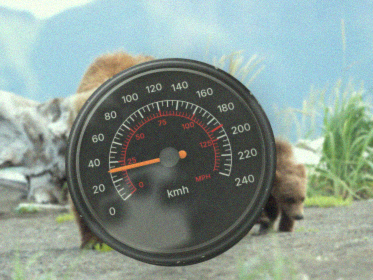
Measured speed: 30 km/h
